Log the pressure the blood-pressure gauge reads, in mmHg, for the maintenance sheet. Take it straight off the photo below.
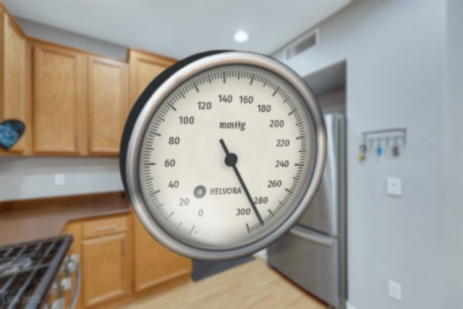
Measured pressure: 290 mmHg
